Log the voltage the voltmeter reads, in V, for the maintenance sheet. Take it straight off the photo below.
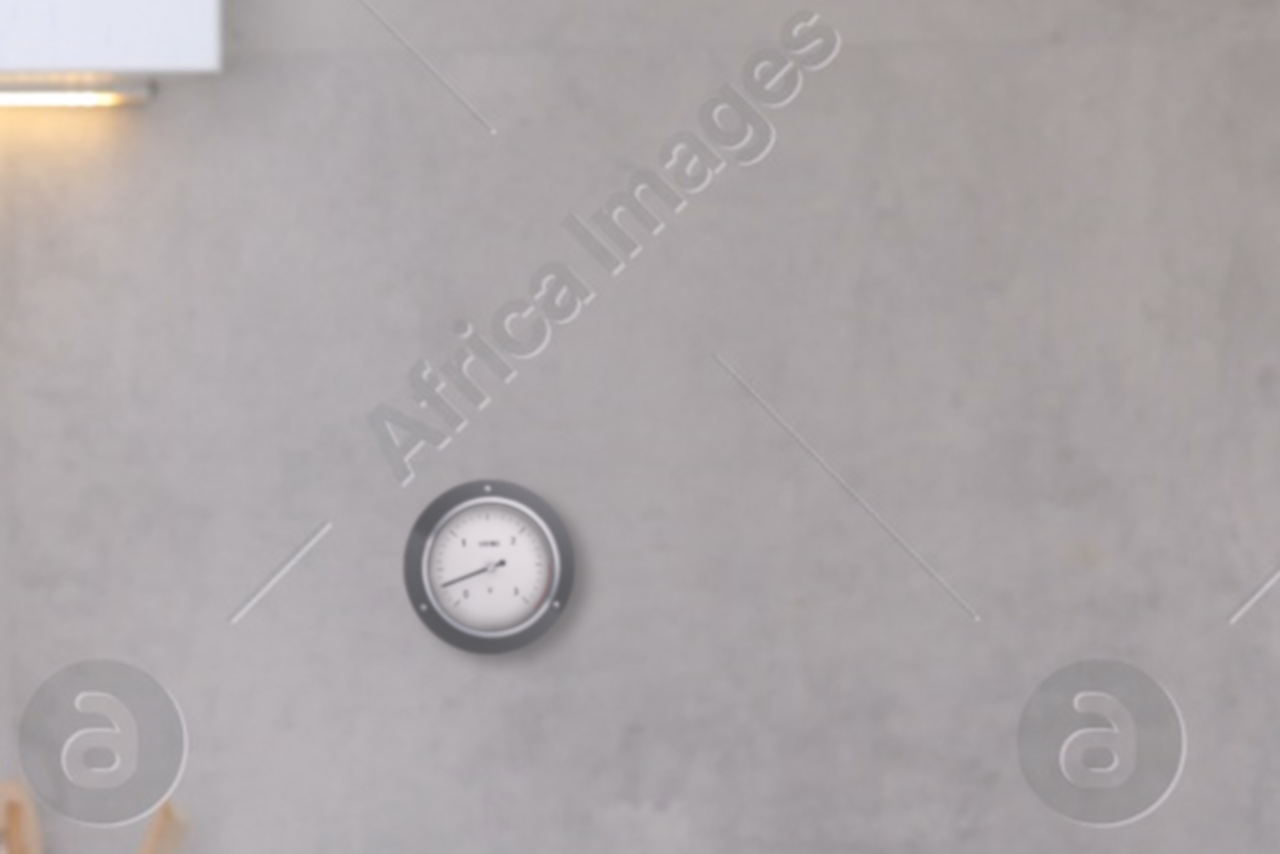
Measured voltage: 0.3 V
